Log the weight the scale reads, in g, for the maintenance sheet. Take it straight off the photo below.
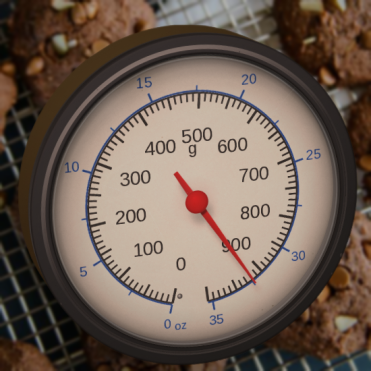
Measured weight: 920 g
